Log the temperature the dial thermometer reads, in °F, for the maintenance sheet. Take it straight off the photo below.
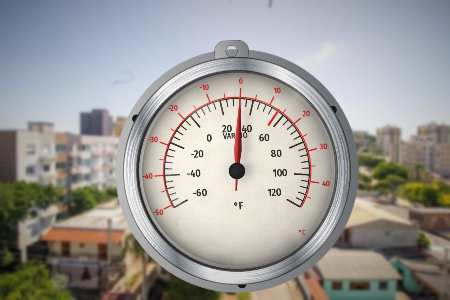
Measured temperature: 32 °F
